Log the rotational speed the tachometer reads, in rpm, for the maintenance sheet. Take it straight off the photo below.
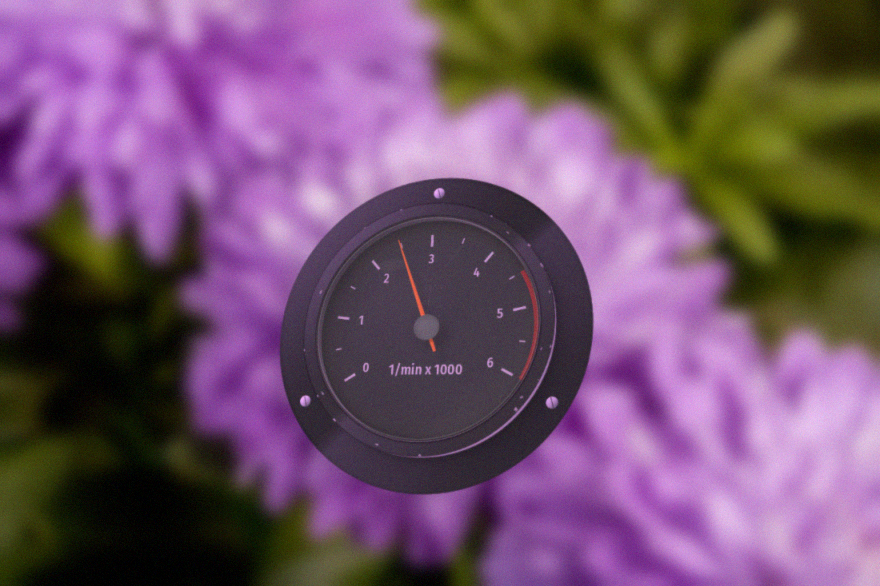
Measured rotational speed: 2500 rpm
